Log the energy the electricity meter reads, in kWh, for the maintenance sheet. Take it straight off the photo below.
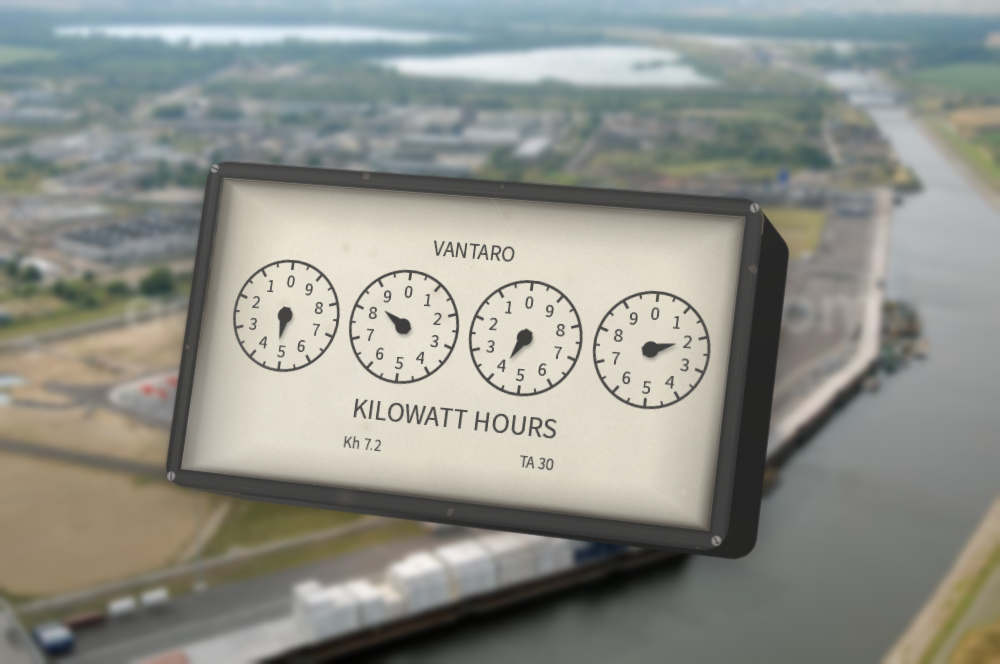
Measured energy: 4842 kWh
